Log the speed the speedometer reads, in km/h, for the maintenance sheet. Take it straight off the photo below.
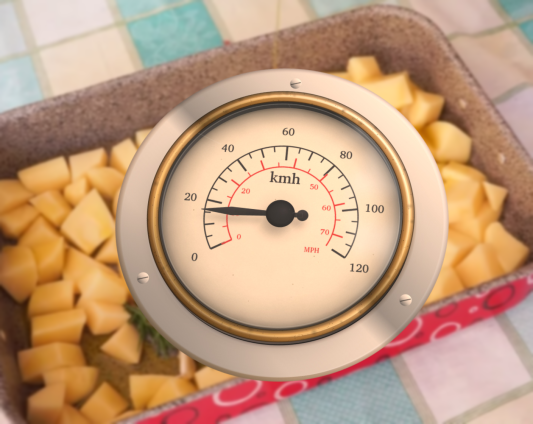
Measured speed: 15 km/h
